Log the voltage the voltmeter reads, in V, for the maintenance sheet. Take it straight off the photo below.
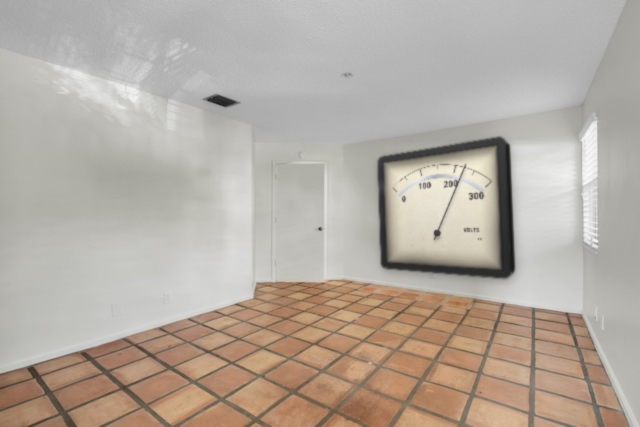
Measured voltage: 225 V
